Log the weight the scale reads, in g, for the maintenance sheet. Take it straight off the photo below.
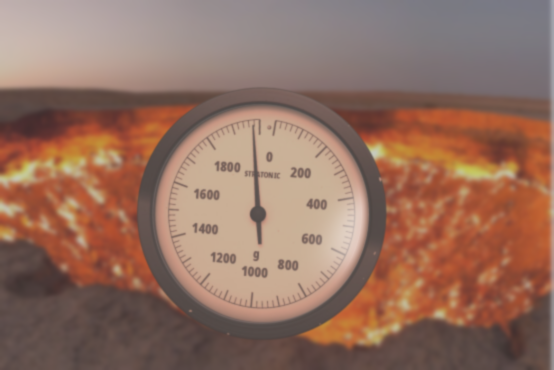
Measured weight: 1980 g
